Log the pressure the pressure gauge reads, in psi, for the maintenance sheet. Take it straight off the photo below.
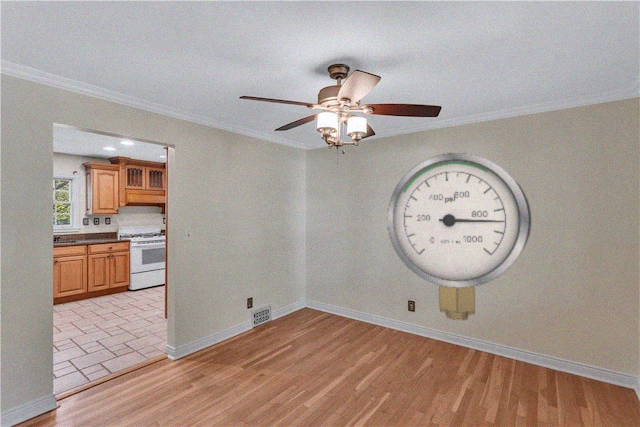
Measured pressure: 850 psi
